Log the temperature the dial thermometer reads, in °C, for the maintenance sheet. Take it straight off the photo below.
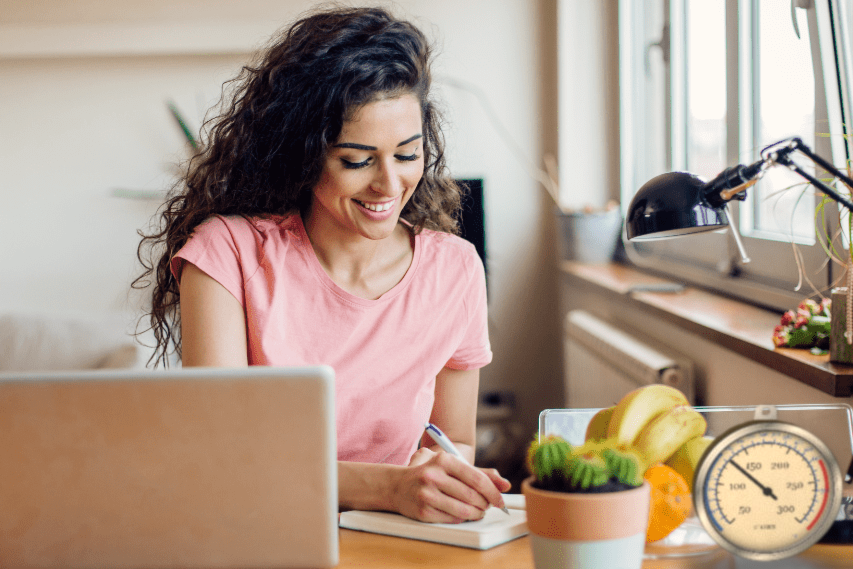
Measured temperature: 130 °C
